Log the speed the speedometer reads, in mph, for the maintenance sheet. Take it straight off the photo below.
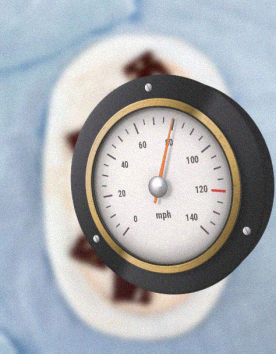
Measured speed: 80 mph
